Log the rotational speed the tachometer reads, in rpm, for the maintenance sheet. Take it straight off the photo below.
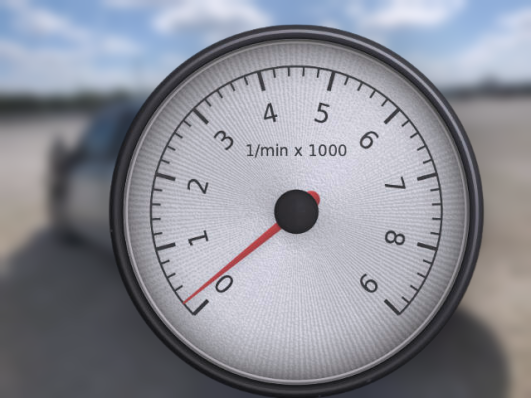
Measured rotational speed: 200 rpm
